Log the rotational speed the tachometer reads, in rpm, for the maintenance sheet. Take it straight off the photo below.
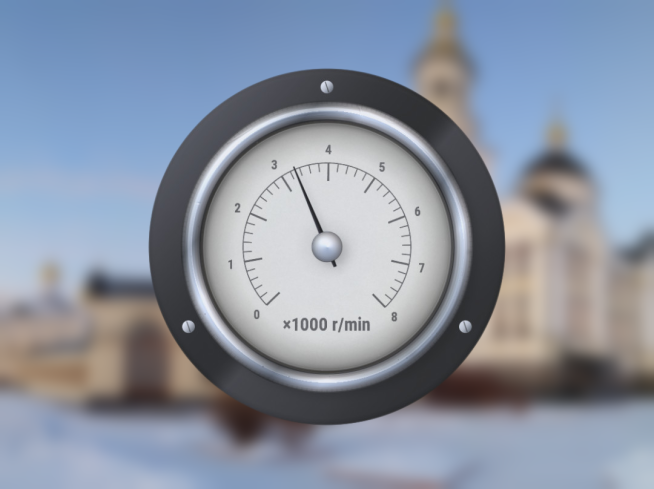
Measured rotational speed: 3300 rpm
